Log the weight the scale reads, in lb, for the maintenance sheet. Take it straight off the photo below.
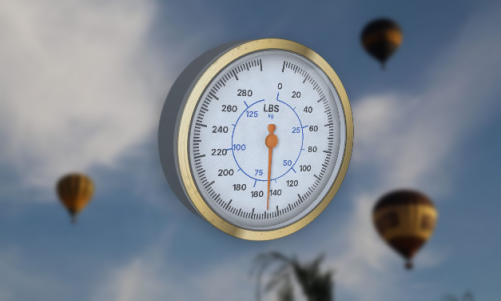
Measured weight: 150 lb
